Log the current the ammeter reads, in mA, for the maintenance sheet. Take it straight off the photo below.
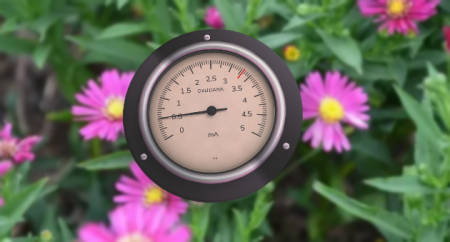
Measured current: 0.5 mA
